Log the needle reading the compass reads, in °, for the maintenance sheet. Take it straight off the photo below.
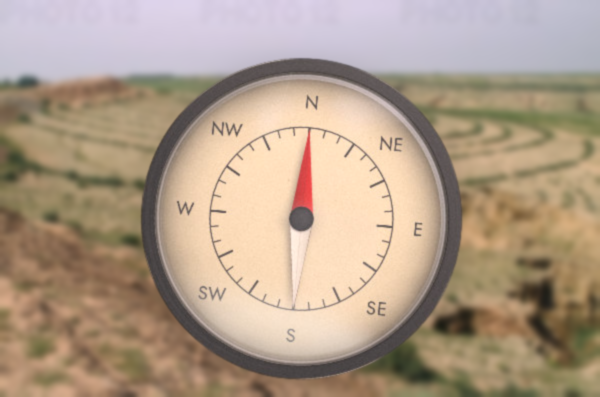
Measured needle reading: 0 °
